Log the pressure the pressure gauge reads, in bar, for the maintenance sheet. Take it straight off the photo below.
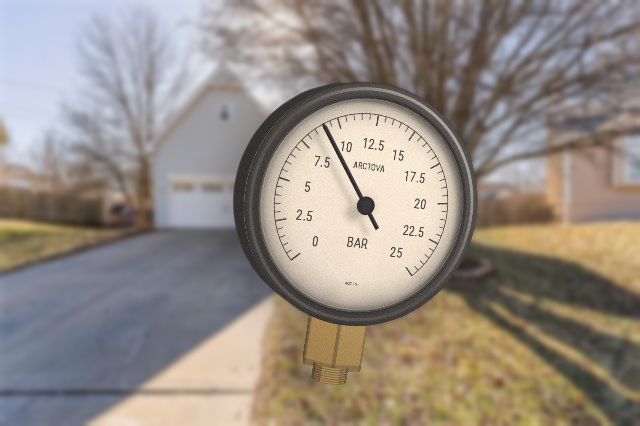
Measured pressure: 9 bar
